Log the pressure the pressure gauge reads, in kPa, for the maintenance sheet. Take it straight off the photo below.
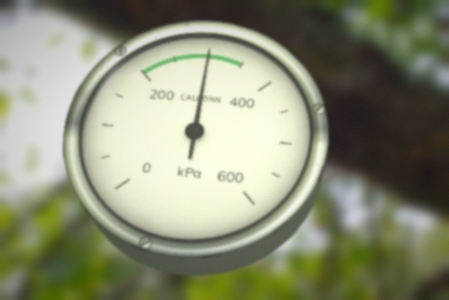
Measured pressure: 300 kPa
